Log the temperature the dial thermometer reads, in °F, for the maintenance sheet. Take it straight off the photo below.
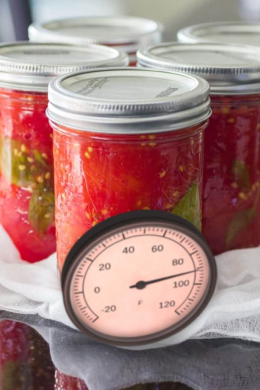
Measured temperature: 90 °F
